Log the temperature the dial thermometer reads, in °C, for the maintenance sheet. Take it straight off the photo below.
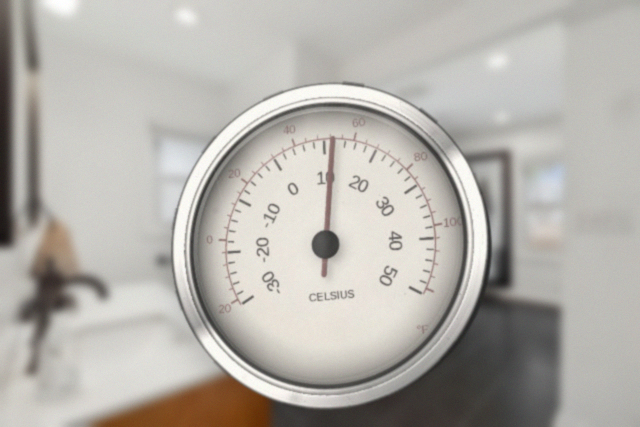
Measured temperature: 12 °C
